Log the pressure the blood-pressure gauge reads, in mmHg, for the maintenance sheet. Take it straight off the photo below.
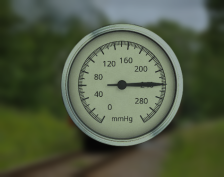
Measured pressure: 240 mmHg
